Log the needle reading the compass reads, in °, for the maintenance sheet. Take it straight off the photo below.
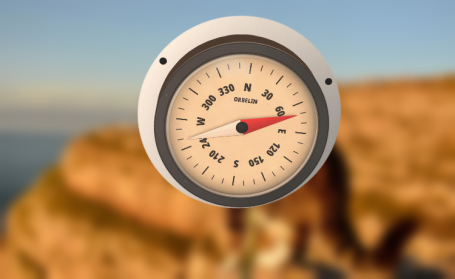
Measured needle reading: 70 °
